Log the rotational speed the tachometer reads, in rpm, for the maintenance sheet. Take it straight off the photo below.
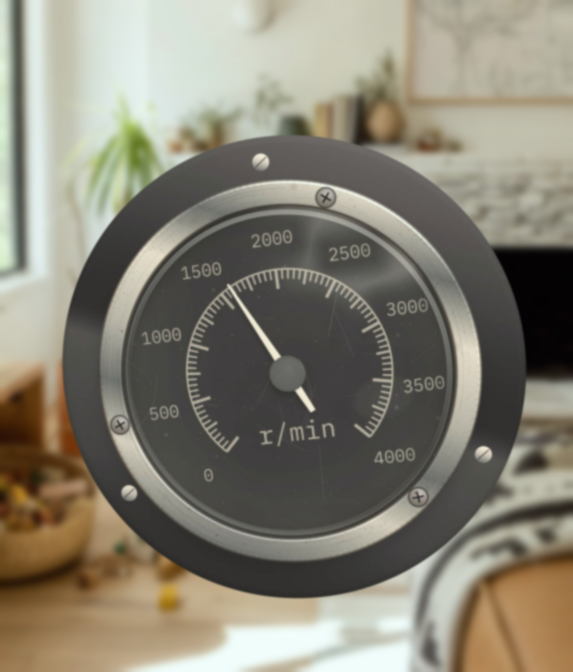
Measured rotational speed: 1600 rpm
